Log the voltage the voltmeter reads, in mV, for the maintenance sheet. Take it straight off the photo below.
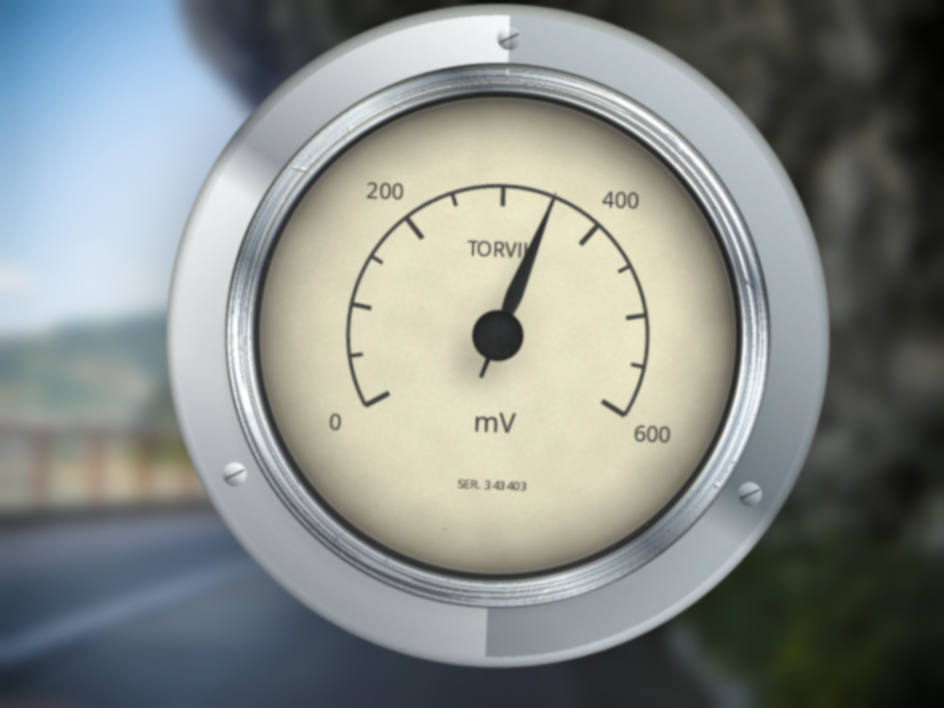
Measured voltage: 350 mV
